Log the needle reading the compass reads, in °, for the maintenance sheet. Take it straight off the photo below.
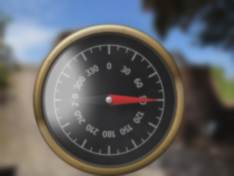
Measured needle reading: 90 °
